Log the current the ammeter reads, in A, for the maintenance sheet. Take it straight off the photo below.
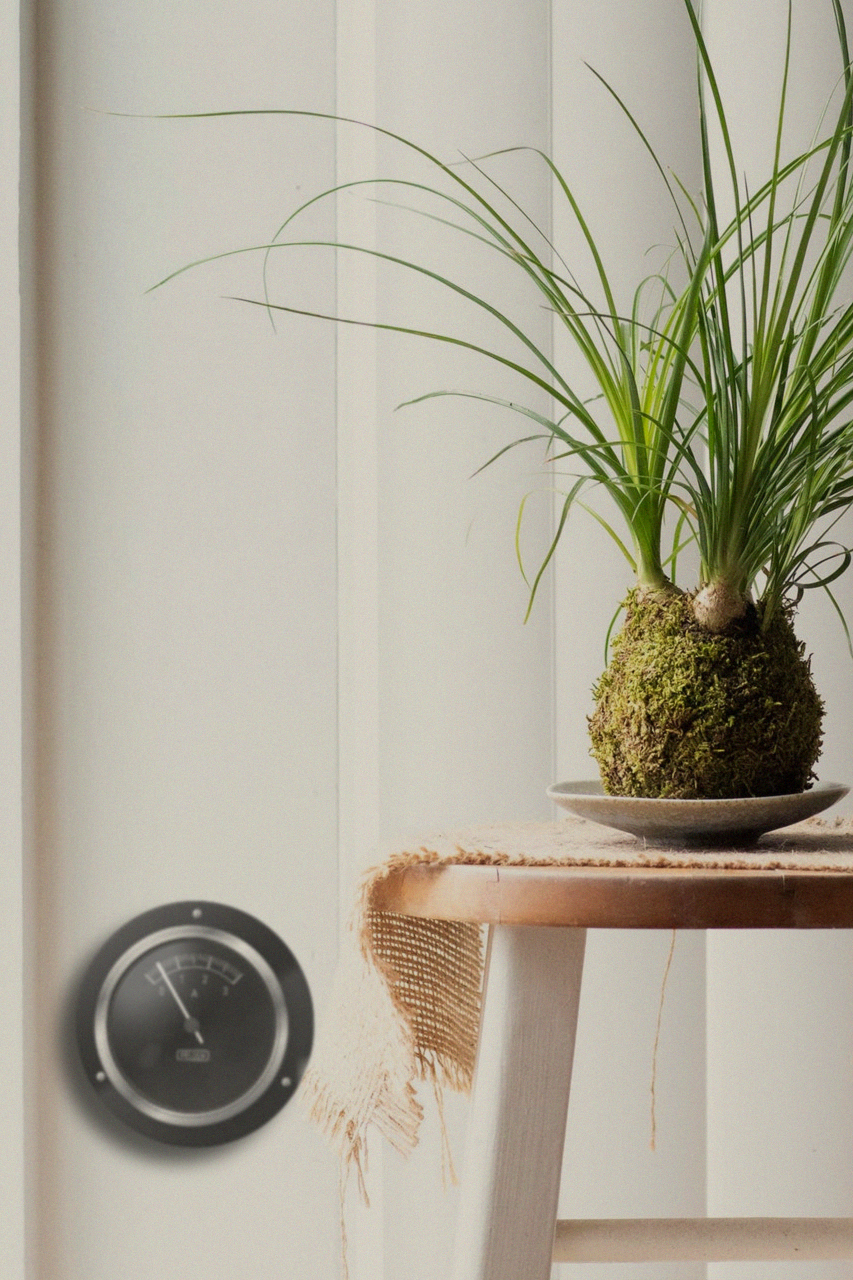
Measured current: 0.5 A
